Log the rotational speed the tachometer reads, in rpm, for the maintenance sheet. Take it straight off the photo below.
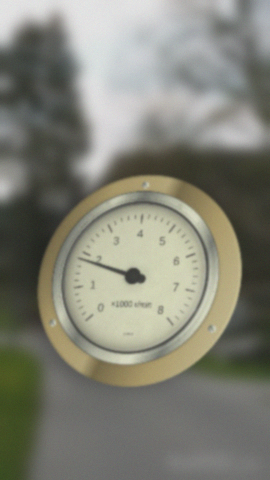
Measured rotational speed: 1800 rpm
